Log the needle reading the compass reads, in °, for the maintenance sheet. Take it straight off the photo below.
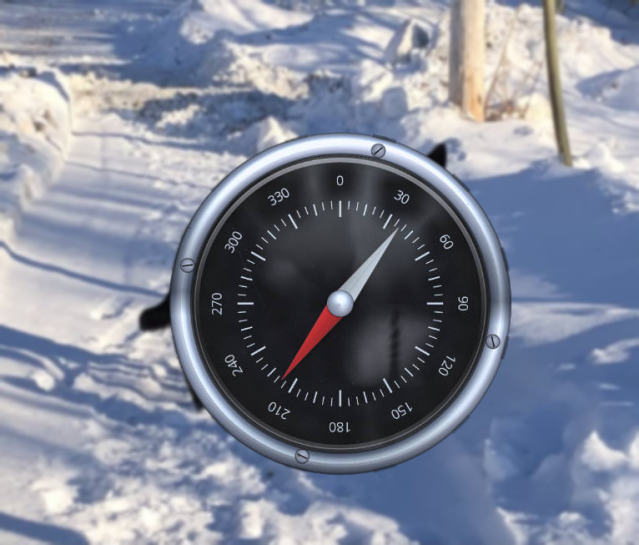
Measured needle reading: 217.5 °
